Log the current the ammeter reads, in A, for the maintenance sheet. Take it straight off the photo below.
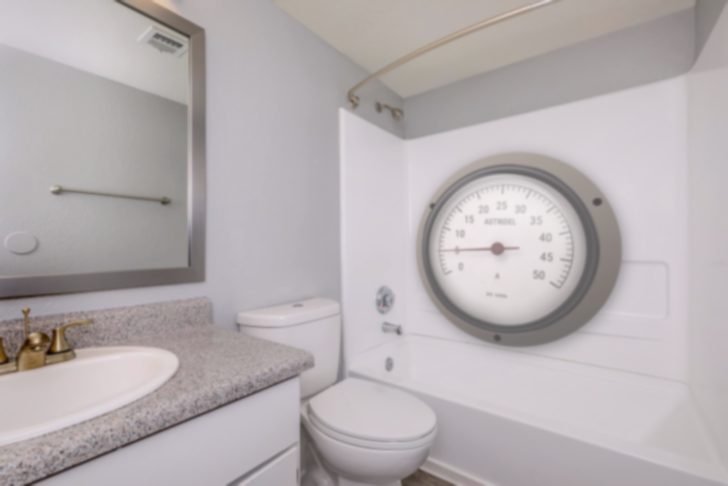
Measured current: 5 A
